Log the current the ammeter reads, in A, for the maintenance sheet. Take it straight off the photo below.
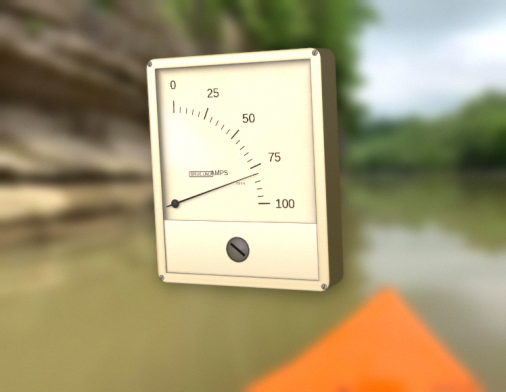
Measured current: 80 A
